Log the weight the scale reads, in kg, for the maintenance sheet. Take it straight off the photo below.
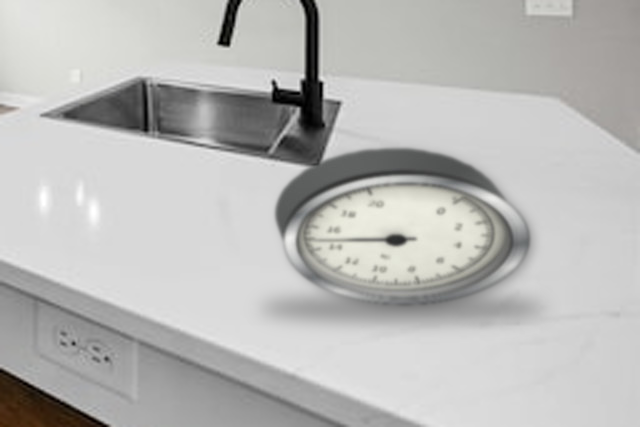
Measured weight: 15 kg
